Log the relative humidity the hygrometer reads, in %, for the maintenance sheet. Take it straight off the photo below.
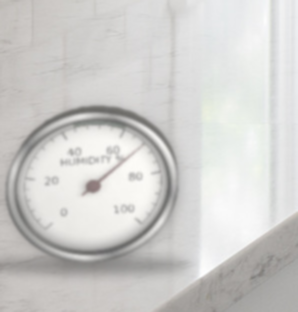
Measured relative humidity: 68 %
